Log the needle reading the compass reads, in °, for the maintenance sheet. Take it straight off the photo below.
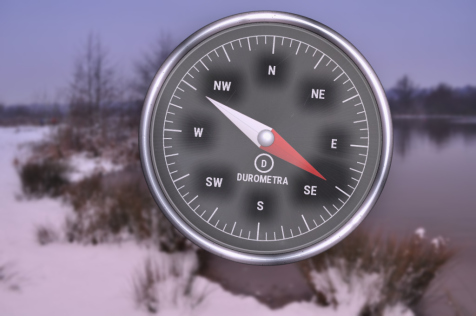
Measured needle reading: 120 °
